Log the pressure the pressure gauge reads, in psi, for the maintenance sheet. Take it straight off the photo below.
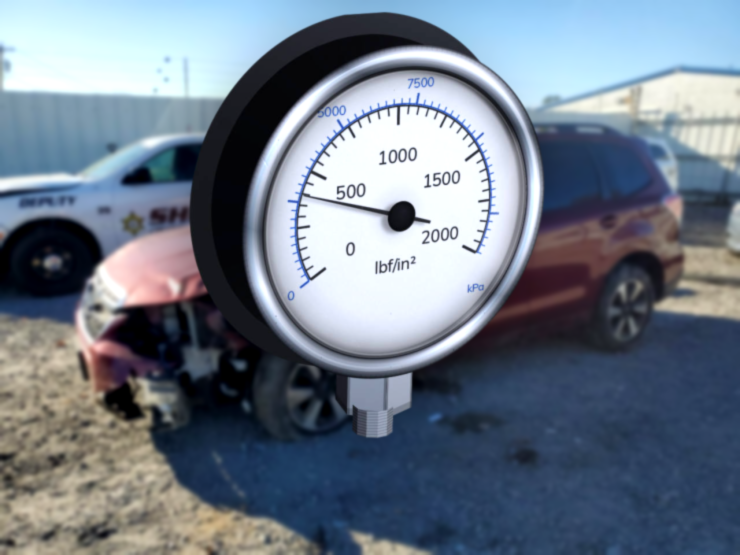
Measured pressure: 400 psi
